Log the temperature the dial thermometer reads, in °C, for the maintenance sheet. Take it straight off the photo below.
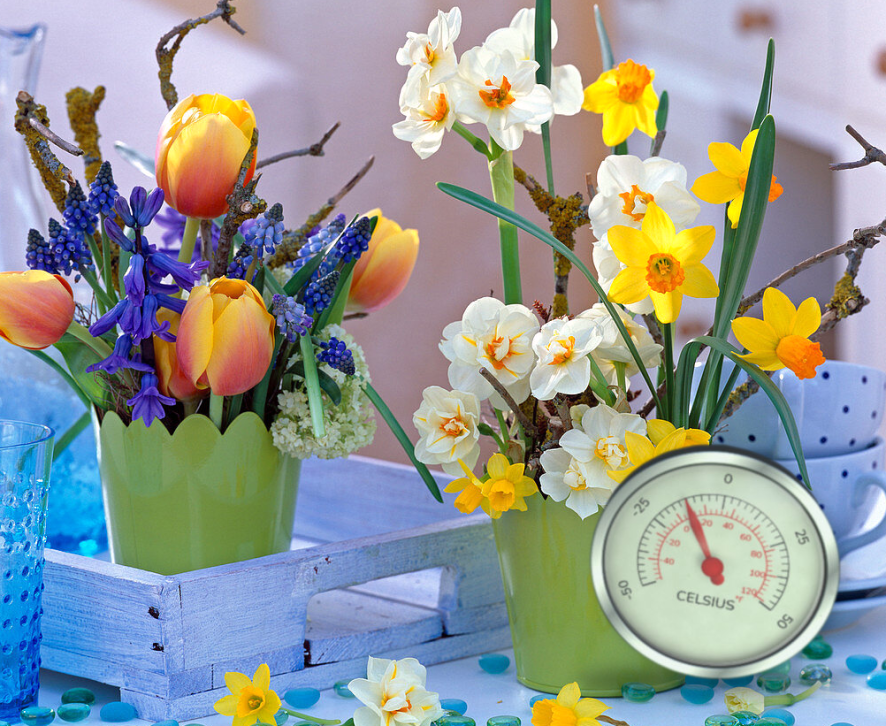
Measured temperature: -12.5 °C
